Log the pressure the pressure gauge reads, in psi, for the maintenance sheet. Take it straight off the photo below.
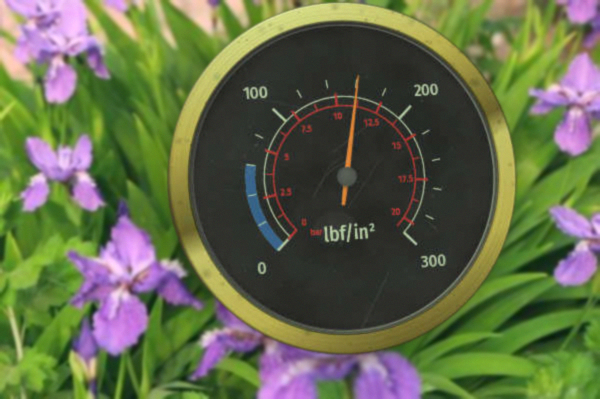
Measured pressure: 160 psi
